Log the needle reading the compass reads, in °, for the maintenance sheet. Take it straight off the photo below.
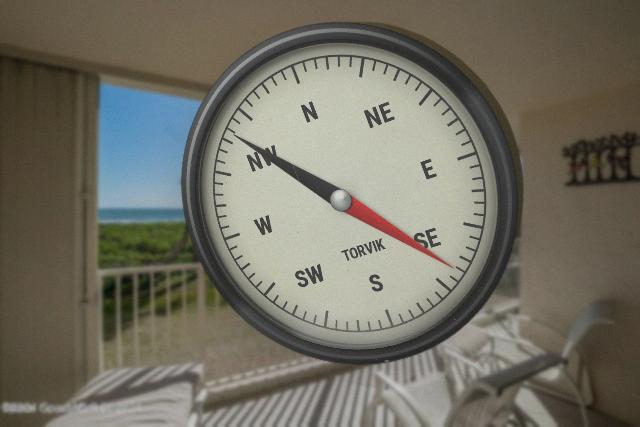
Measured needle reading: 140 °
